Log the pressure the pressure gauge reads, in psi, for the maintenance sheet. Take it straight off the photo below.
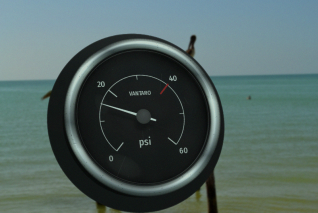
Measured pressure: 15 psi
